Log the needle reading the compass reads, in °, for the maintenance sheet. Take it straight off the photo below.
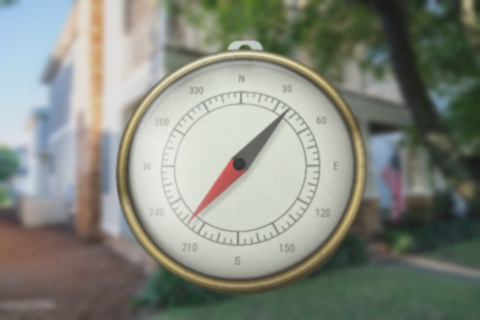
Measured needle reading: 220 °
